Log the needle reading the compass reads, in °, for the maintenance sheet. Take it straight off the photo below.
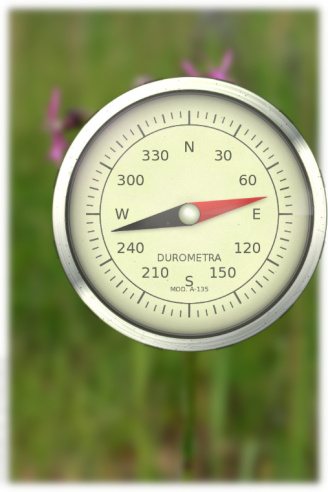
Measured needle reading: 77.5 °
